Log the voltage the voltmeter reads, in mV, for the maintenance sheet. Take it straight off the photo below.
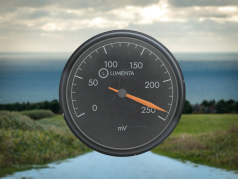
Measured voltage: 240 mV
